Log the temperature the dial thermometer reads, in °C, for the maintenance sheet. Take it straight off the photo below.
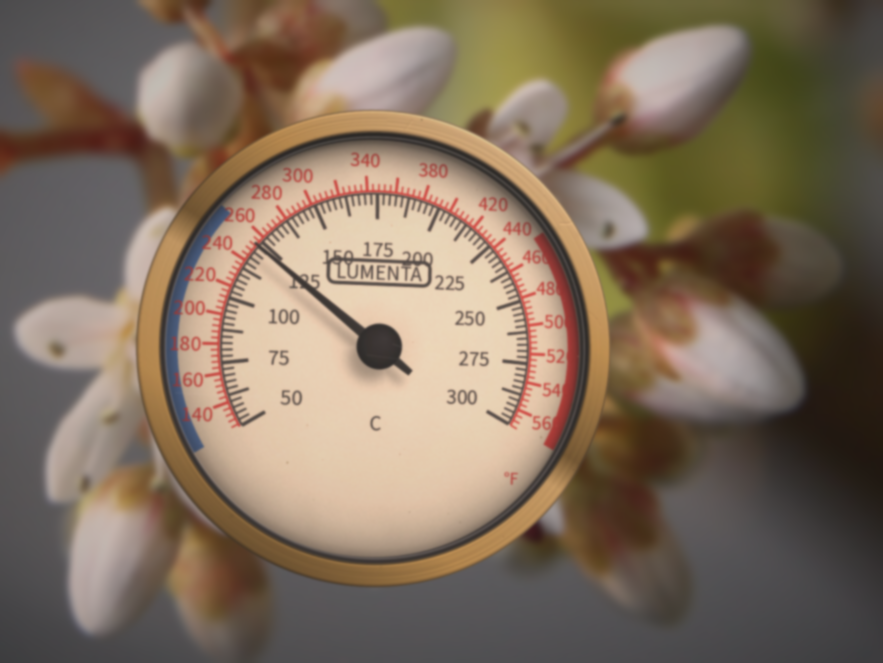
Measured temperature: 122.5 °C
